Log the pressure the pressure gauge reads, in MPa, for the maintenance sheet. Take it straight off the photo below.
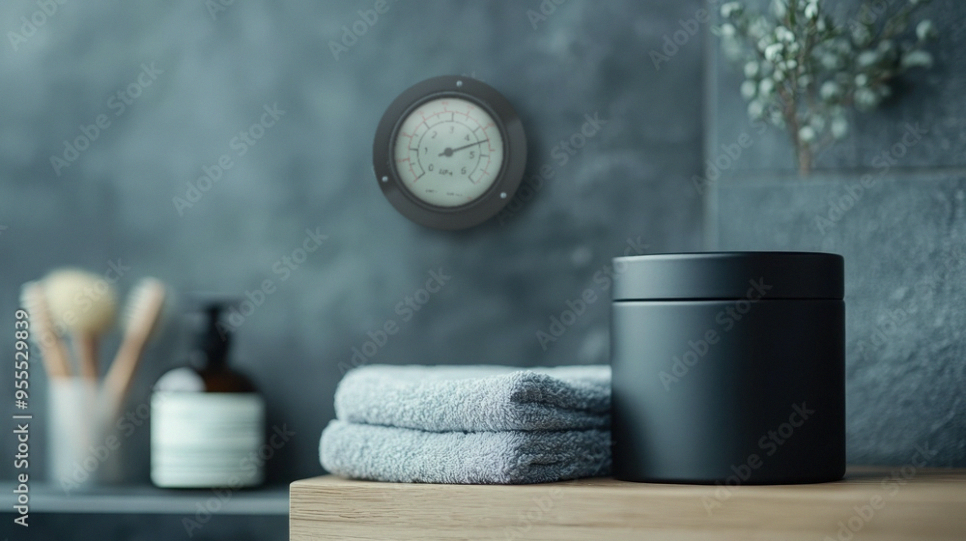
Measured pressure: 4.5 MPa
